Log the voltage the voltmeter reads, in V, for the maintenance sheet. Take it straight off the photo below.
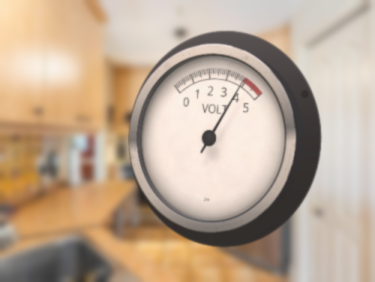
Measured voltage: 4 V
